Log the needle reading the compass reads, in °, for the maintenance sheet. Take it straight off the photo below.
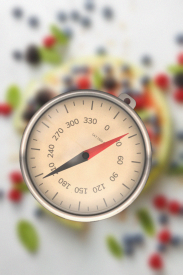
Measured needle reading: 25 °
